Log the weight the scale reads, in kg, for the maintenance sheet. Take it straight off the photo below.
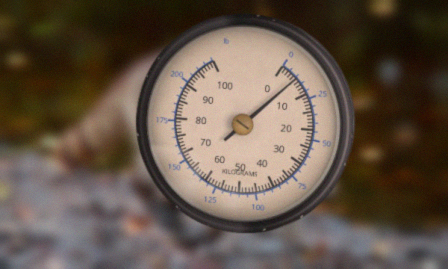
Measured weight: 5 kg
